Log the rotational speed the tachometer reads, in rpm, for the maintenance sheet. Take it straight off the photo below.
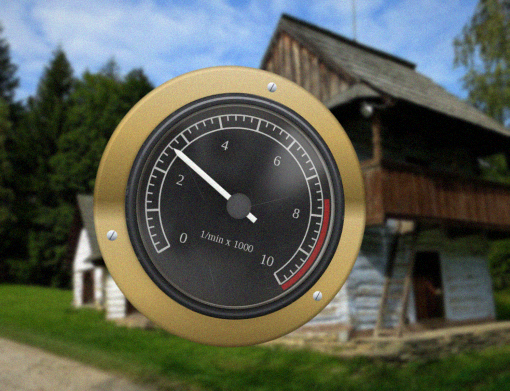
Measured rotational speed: 2600 rpm
